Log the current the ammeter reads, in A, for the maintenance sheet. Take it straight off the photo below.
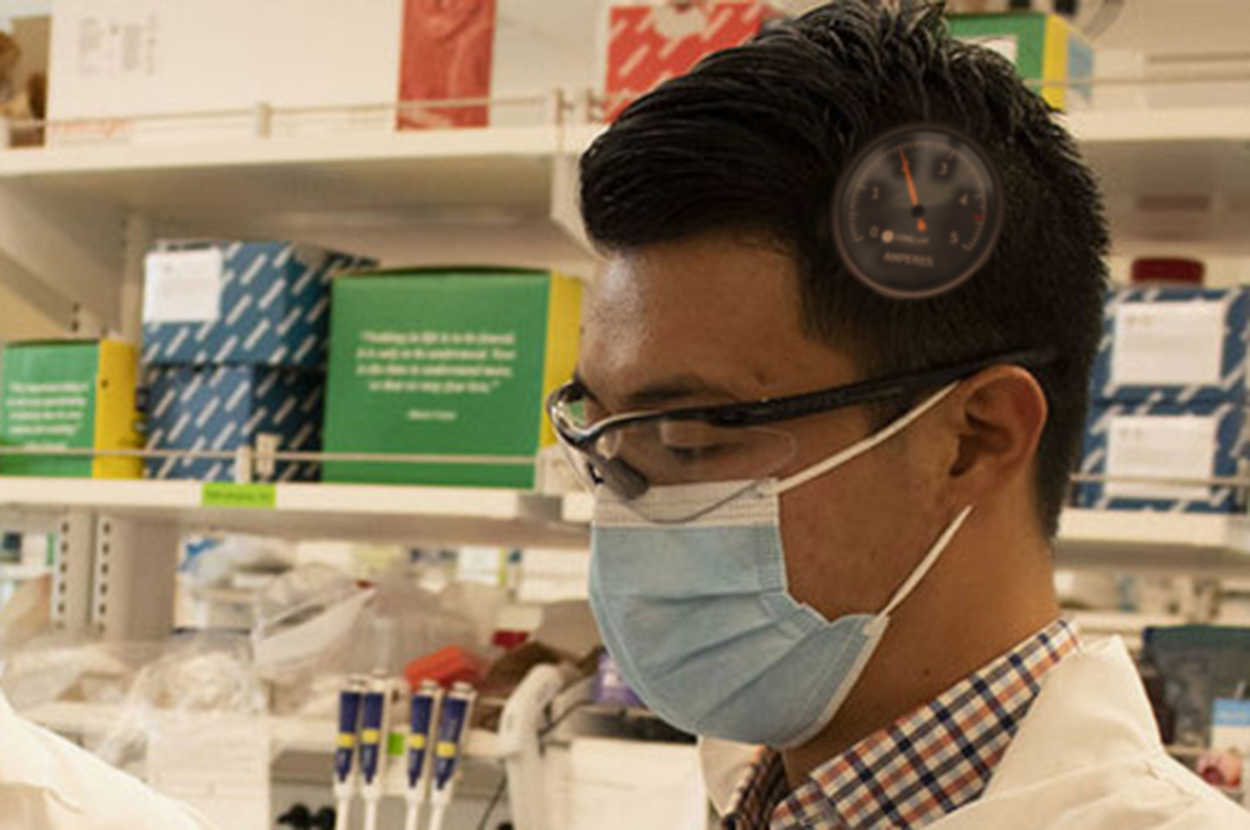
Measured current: 2 A
